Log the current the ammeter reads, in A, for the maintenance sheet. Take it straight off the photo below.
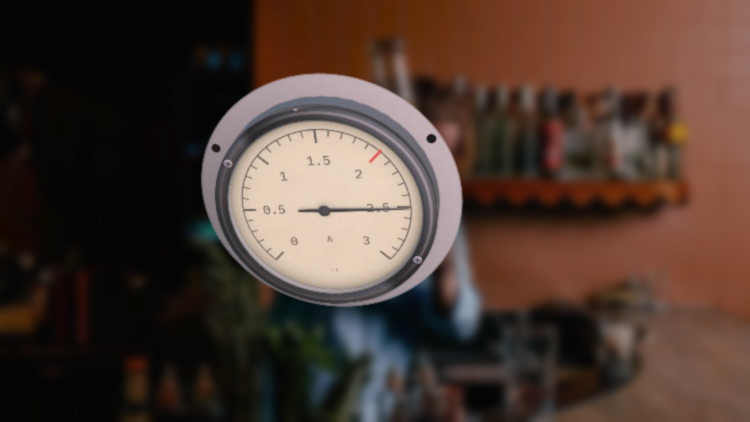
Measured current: 2.5 A
